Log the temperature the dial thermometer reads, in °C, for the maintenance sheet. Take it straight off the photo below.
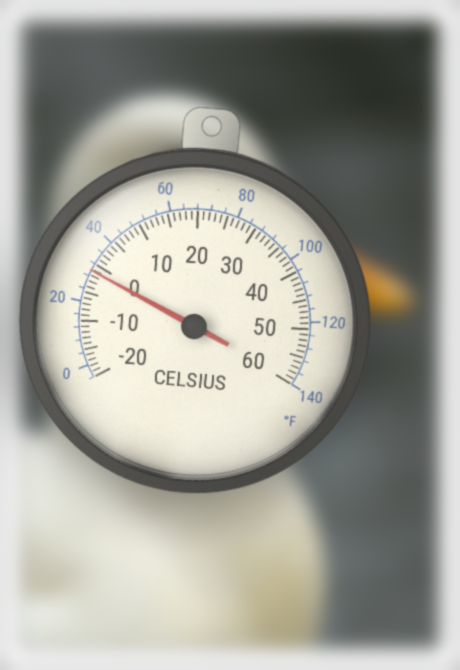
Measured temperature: -1 °C
